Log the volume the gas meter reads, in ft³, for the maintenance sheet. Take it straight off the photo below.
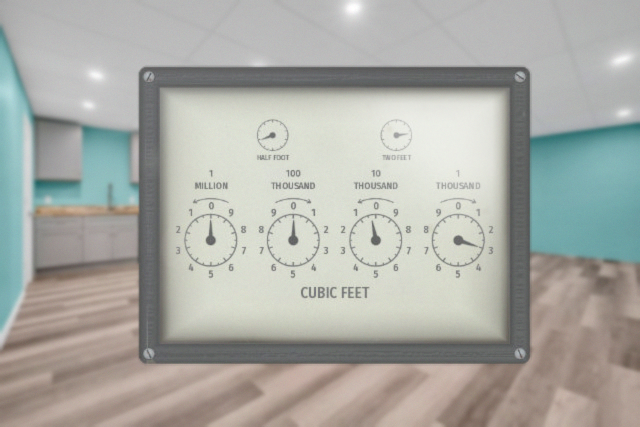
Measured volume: 300 ft³
